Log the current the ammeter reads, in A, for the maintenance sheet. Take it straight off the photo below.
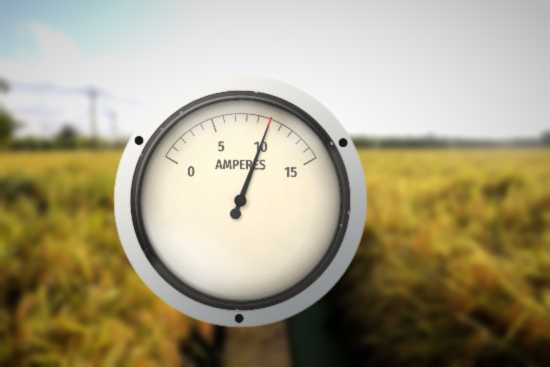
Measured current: 10 A
